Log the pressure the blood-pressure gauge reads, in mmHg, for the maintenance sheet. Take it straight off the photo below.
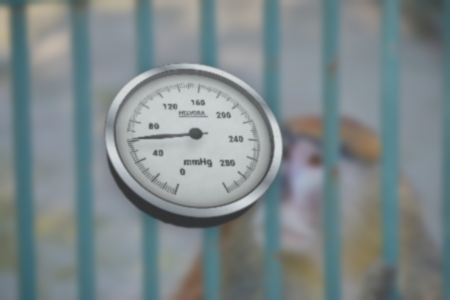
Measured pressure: 60 mmHg
